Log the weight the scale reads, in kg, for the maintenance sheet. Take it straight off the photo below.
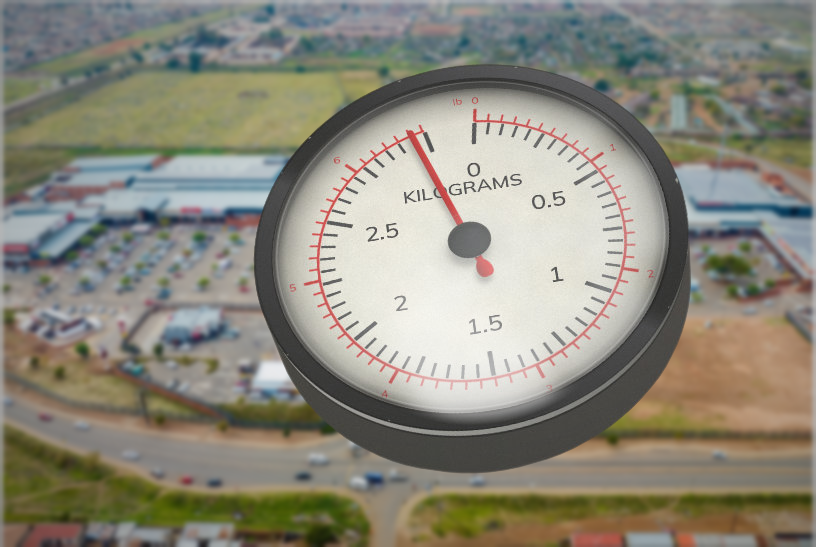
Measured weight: 2.95 kg
